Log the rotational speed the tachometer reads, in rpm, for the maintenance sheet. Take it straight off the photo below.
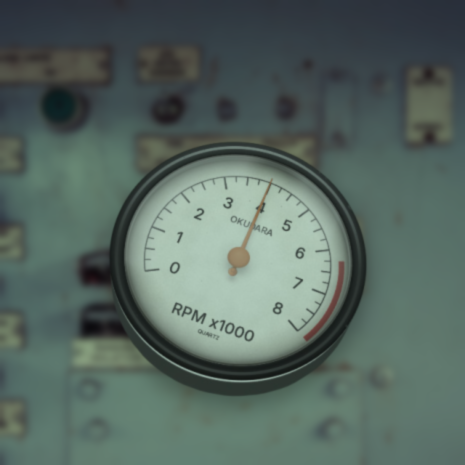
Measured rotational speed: 4000 rpm
